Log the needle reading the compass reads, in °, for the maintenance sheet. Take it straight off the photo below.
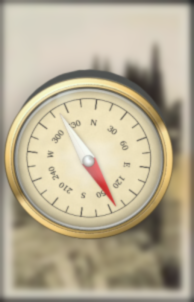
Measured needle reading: 142.5 °
